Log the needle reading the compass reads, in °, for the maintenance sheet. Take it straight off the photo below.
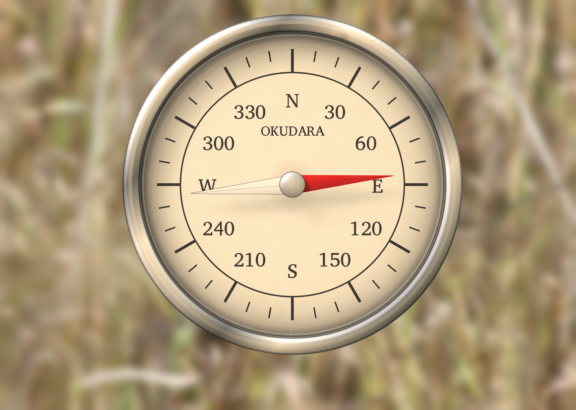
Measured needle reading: 85 °
